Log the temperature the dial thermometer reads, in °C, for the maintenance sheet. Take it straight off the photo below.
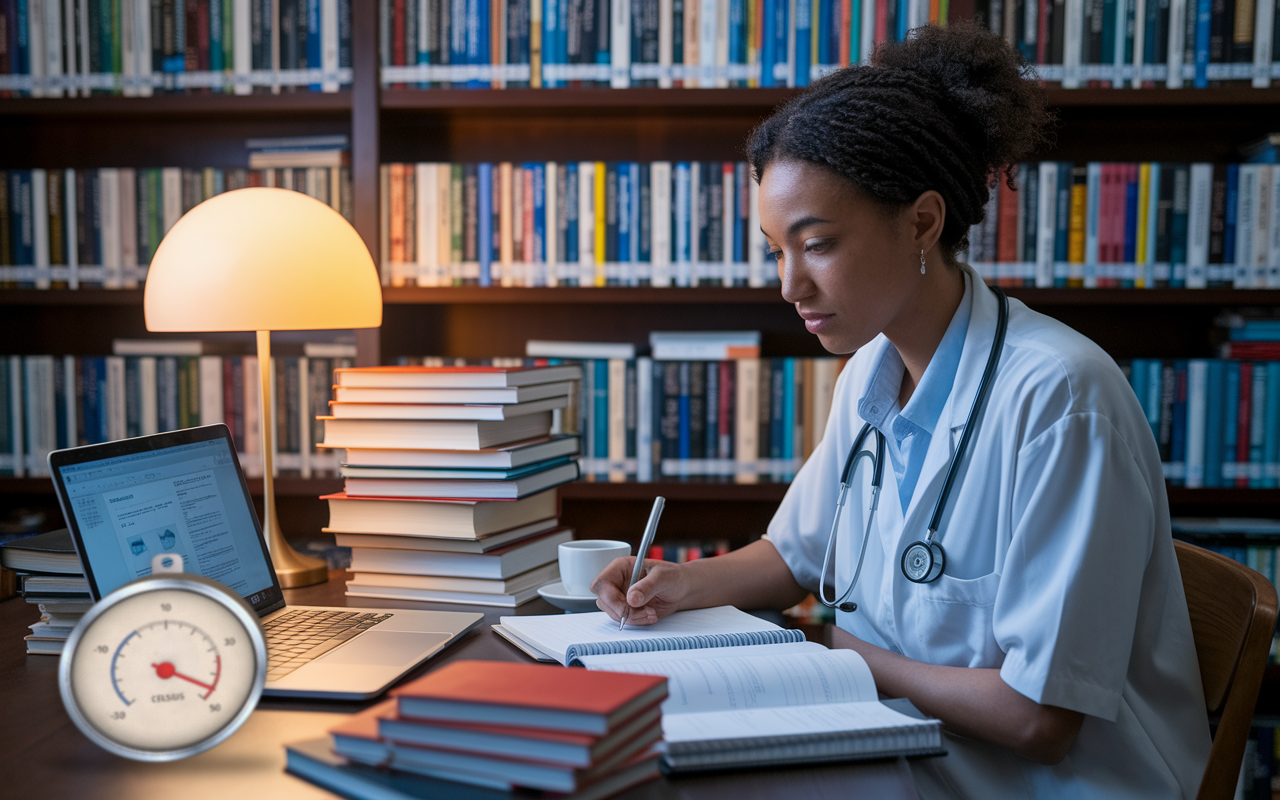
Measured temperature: 45 °C
